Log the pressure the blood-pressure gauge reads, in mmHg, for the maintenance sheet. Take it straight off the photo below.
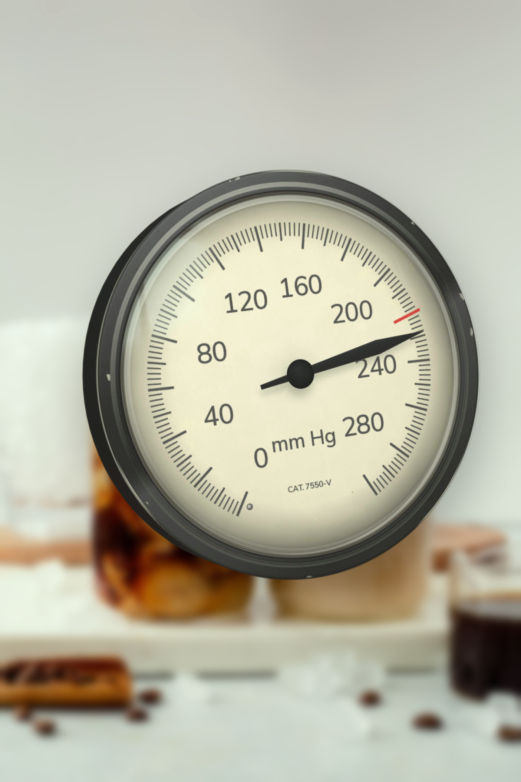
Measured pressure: 228 mmHg
